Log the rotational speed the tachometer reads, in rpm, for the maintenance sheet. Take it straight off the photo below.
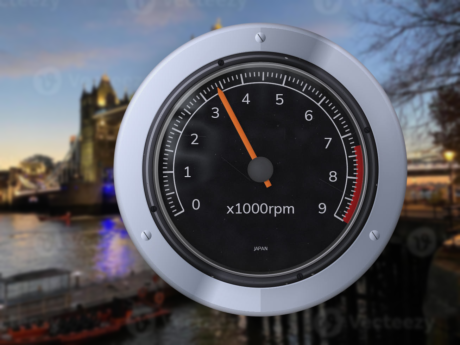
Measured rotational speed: 3400 rpm
